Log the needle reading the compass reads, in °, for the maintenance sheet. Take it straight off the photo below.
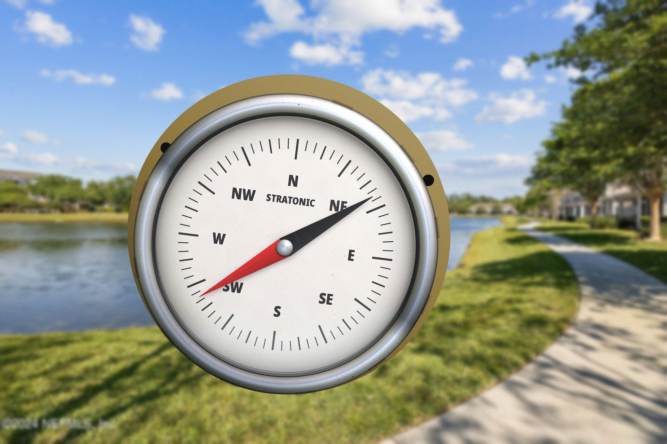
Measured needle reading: 232.5 °
